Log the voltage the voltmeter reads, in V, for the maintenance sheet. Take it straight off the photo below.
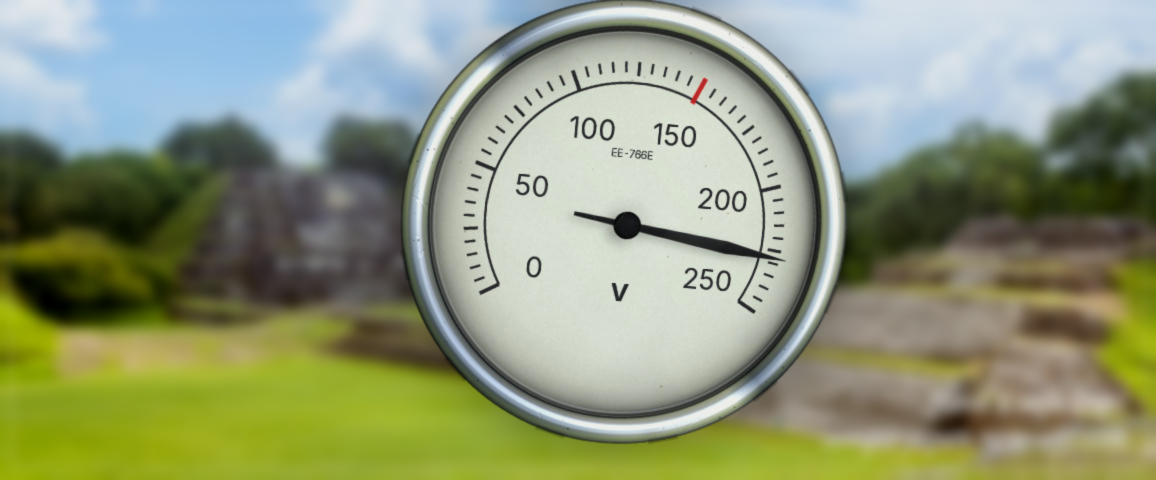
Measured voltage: 227.5 V
